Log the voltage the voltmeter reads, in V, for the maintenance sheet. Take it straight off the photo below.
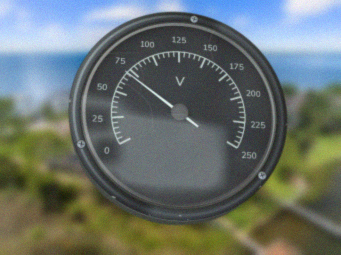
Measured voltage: 70 V
